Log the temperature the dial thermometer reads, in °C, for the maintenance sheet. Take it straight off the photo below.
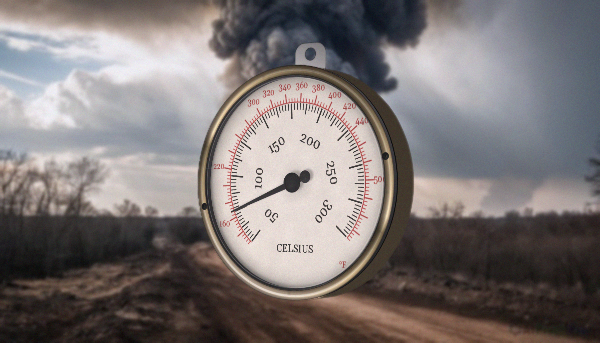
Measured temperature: 75 °C
